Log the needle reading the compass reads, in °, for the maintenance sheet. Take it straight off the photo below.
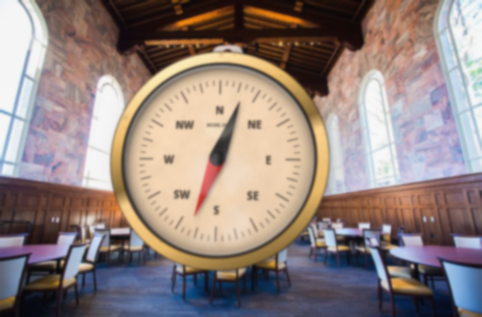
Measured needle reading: 200 °
